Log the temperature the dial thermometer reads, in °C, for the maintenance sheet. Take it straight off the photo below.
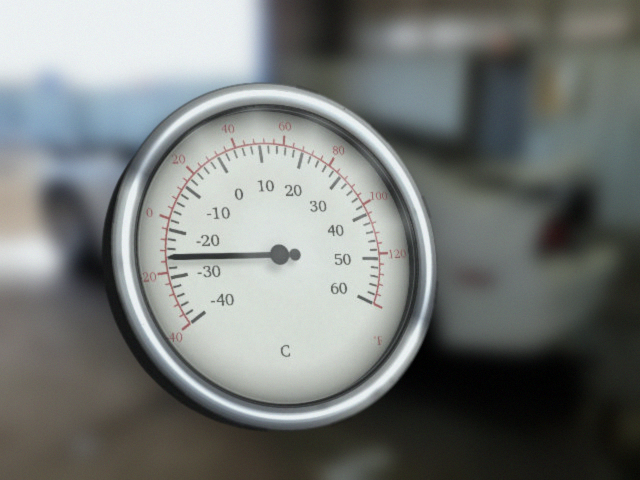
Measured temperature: -26 °C
